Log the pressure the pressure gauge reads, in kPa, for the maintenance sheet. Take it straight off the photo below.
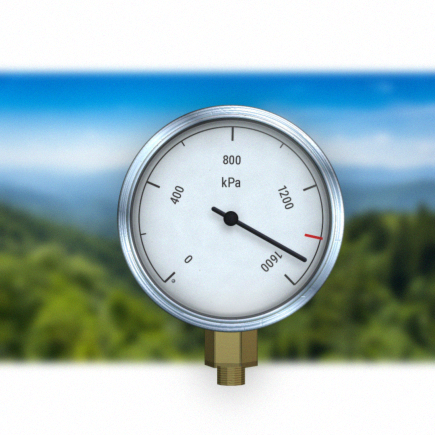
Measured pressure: 1500 kPa
